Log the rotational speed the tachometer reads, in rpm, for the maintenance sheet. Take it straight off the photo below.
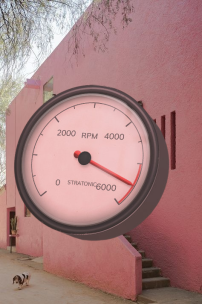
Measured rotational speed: 5500 rpm
